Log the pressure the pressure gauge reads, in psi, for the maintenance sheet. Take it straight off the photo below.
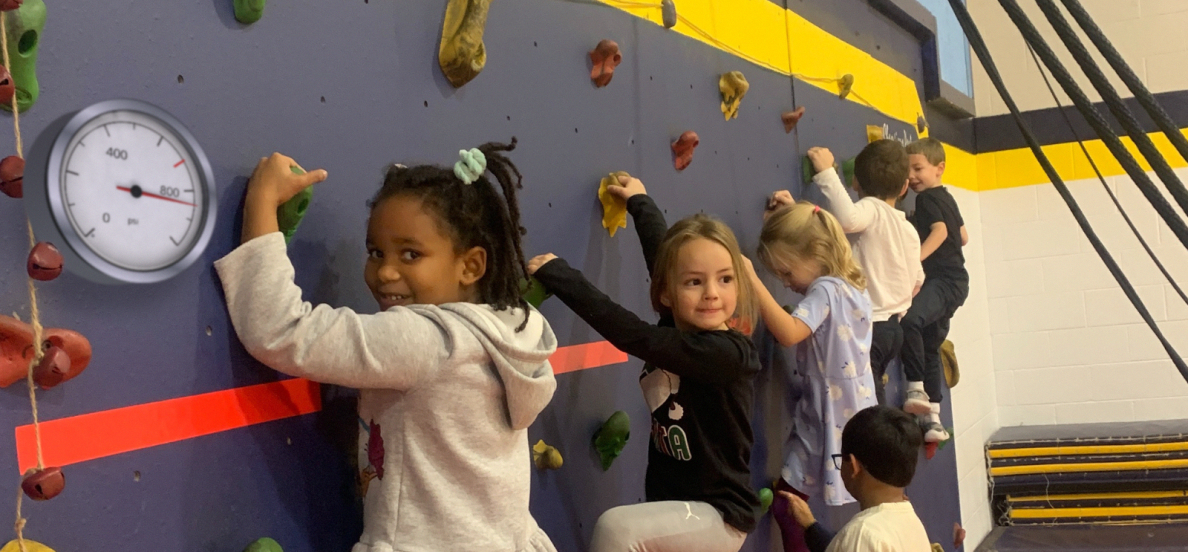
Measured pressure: 850 psi
